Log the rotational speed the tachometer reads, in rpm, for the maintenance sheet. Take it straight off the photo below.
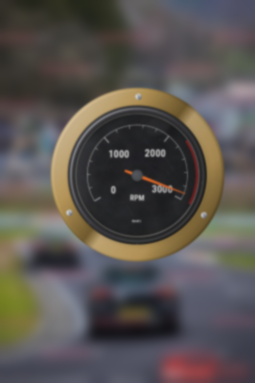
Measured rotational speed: 2900 rpm
